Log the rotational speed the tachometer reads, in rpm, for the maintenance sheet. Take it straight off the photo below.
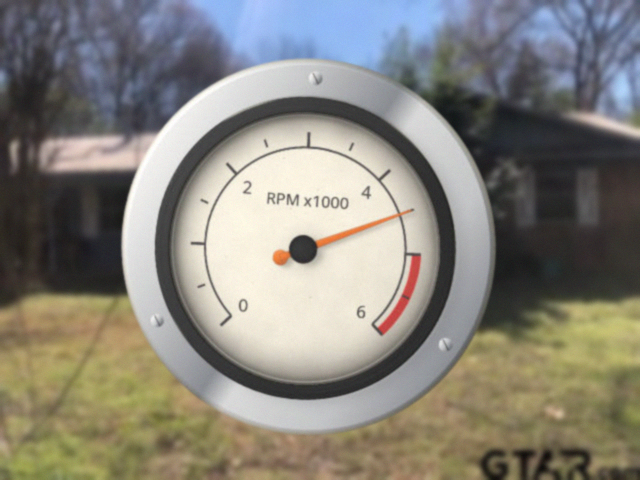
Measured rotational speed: 4500 rpm
